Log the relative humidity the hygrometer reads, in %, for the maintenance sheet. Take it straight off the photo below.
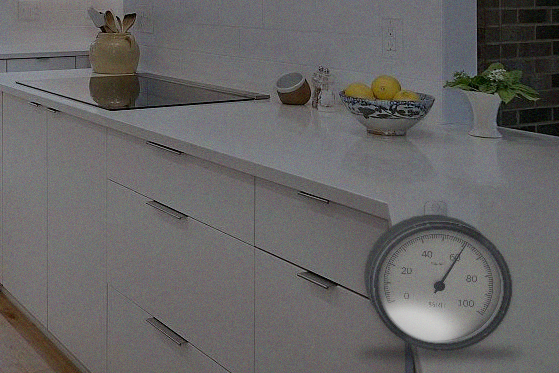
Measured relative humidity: 60 %
